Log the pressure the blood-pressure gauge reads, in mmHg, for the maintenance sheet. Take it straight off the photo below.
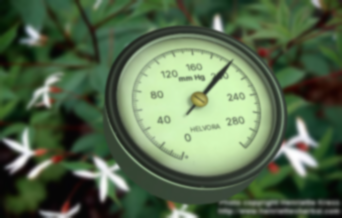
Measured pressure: 200 mmHg
